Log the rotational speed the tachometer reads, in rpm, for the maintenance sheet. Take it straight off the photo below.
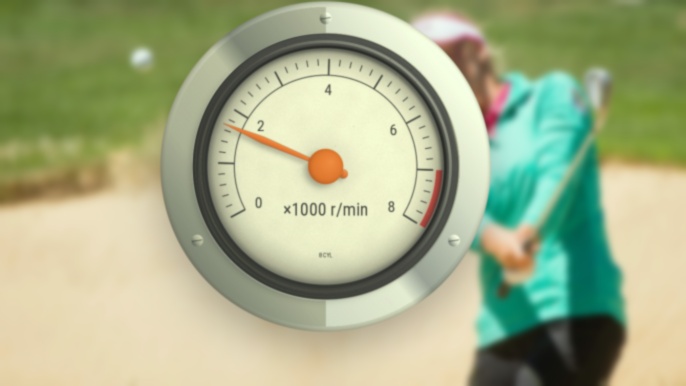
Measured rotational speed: 1700 rpm
